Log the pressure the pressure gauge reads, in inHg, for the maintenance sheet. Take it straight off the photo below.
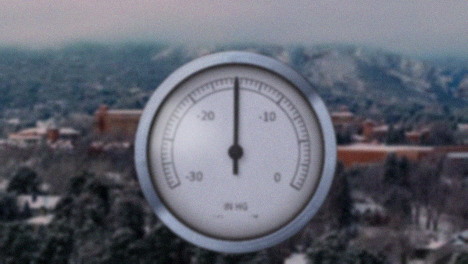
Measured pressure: -15 inHg
